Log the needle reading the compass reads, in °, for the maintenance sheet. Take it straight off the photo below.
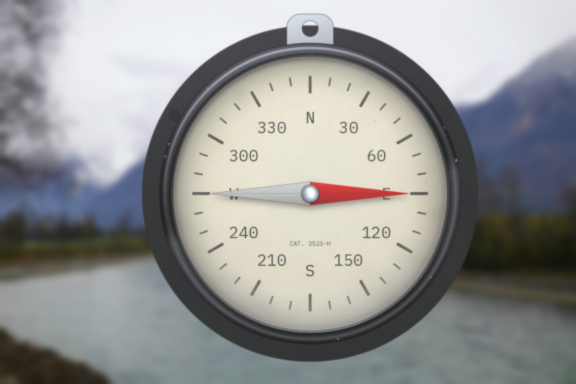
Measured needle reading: 90 °
